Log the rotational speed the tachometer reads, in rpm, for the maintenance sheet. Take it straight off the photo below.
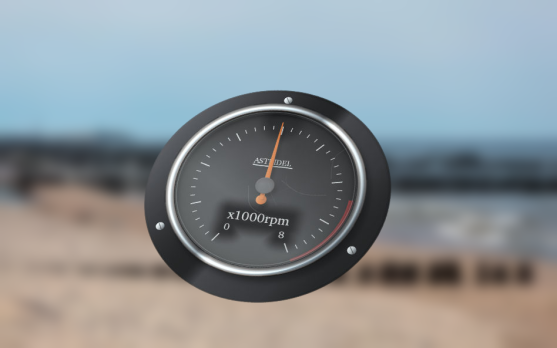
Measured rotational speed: 4000 rpm
